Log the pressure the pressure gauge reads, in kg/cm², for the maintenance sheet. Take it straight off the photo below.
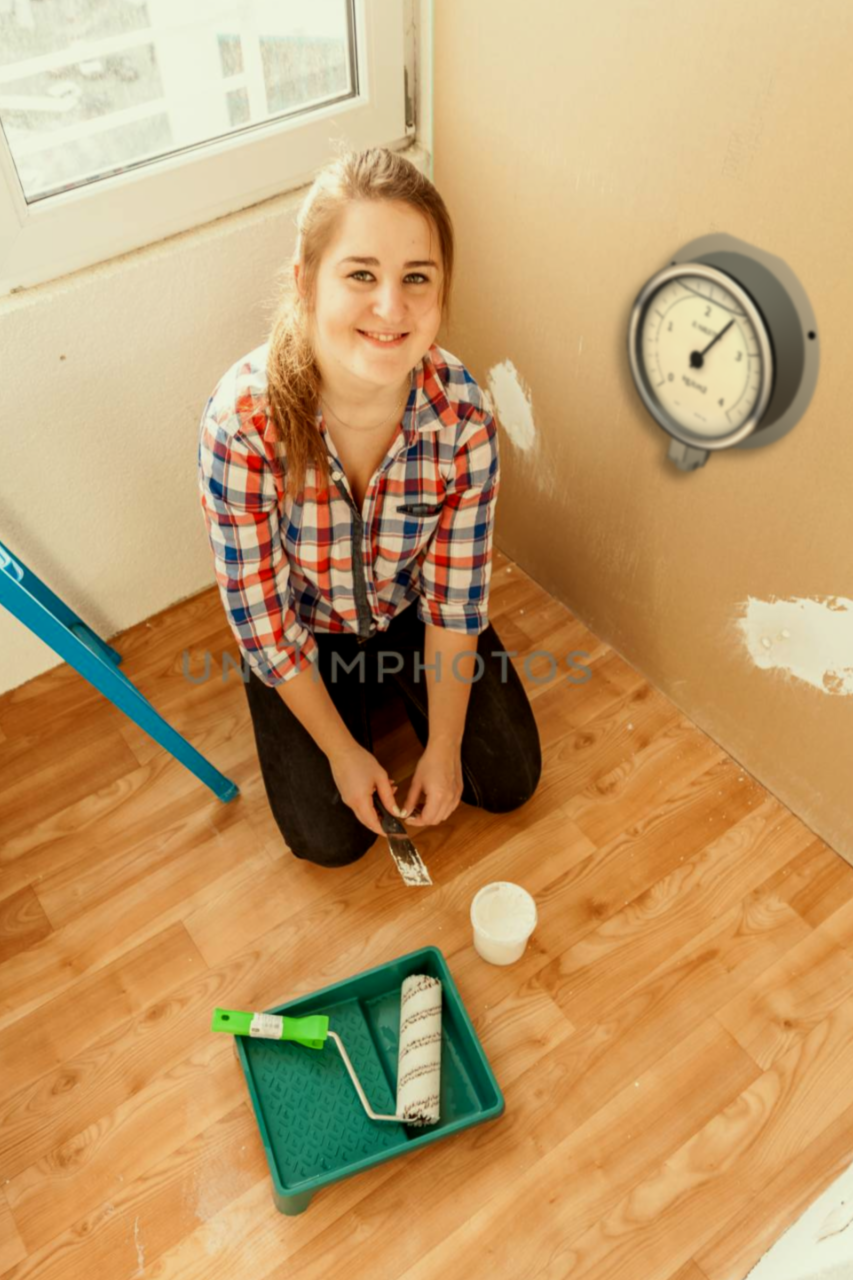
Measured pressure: 2.5 kg/cm²
